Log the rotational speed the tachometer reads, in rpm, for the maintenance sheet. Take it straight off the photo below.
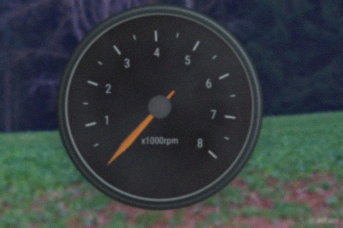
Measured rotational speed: 0 rpm
